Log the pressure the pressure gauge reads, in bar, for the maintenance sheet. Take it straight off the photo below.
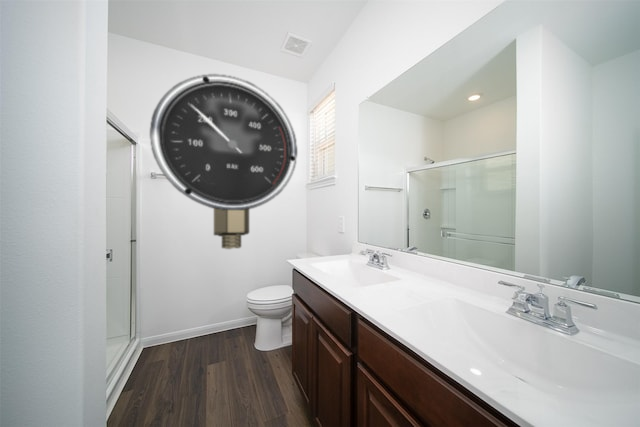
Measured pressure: 200 bar
